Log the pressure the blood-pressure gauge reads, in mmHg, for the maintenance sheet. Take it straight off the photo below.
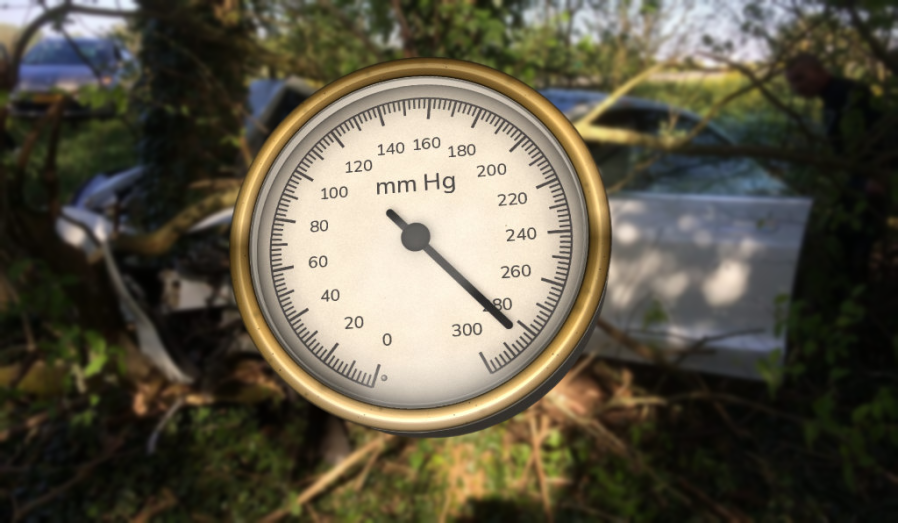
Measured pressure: 284 mmHg
